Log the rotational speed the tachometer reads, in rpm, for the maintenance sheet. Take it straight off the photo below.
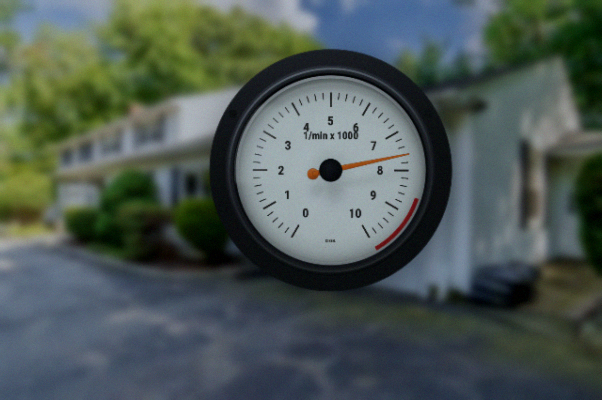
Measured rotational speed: 7600 rpm
